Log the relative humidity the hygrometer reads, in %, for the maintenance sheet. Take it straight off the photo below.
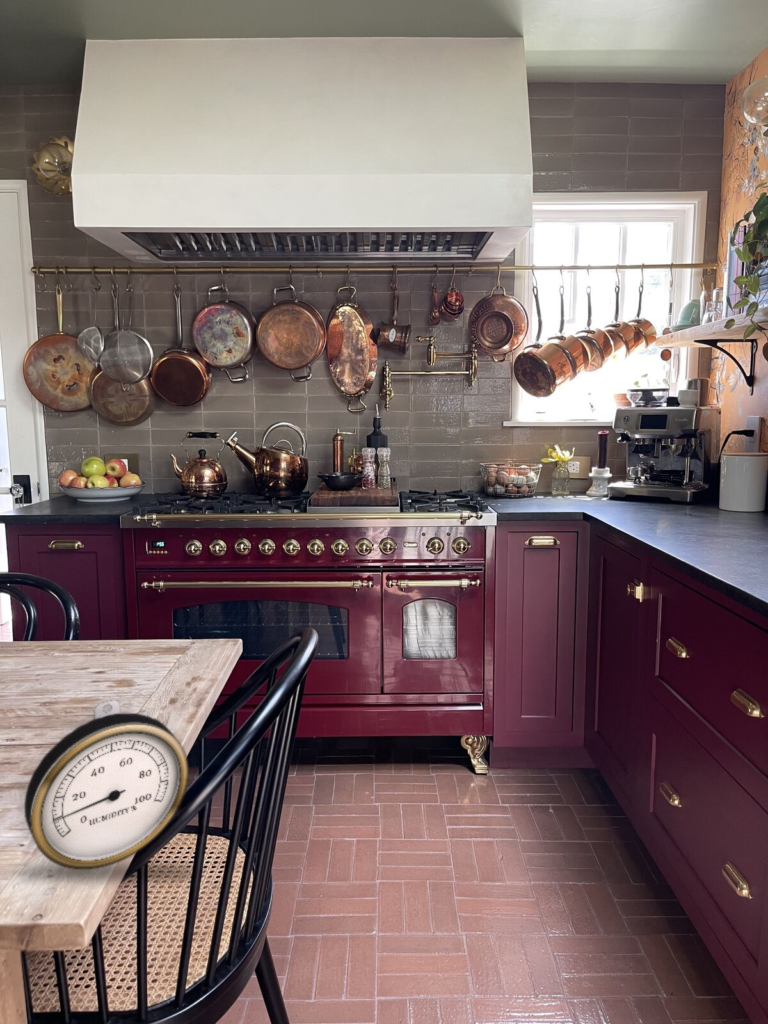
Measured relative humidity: 10 %
